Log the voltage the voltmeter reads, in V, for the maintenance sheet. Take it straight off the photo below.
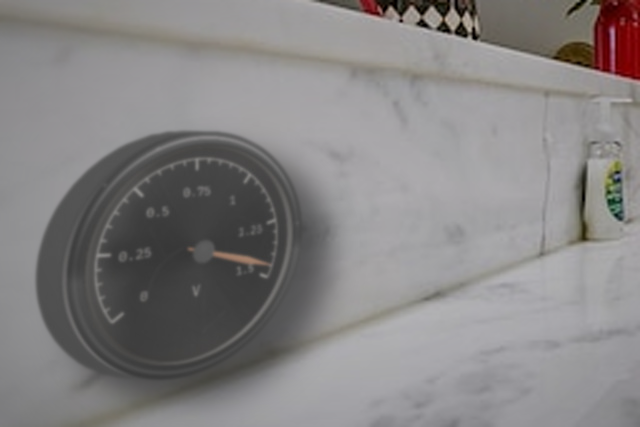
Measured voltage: 1.45 V
